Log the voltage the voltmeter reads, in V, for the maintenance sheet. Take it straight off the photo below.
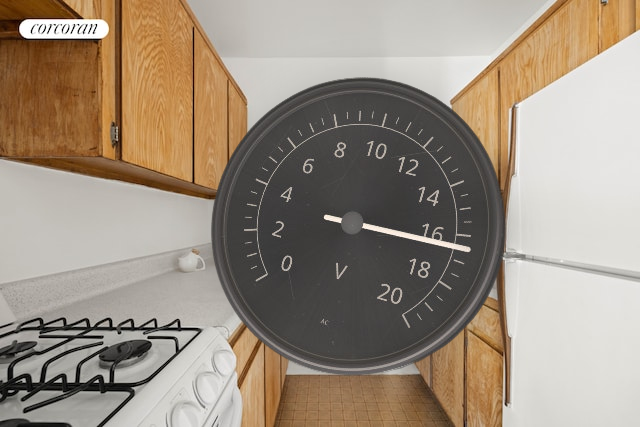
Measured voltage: 16.5 V
